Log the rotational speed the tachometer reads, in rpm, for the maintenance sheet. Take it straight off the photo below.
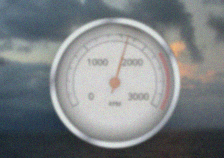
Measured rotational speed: 1700 rpm
